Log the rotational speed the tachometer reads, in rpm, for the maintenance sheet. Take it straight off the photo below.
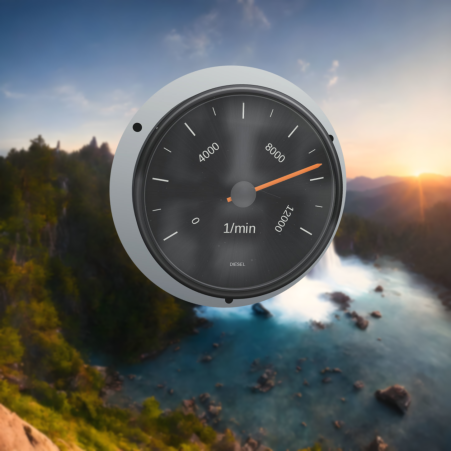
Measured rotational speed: 9500 rpm
